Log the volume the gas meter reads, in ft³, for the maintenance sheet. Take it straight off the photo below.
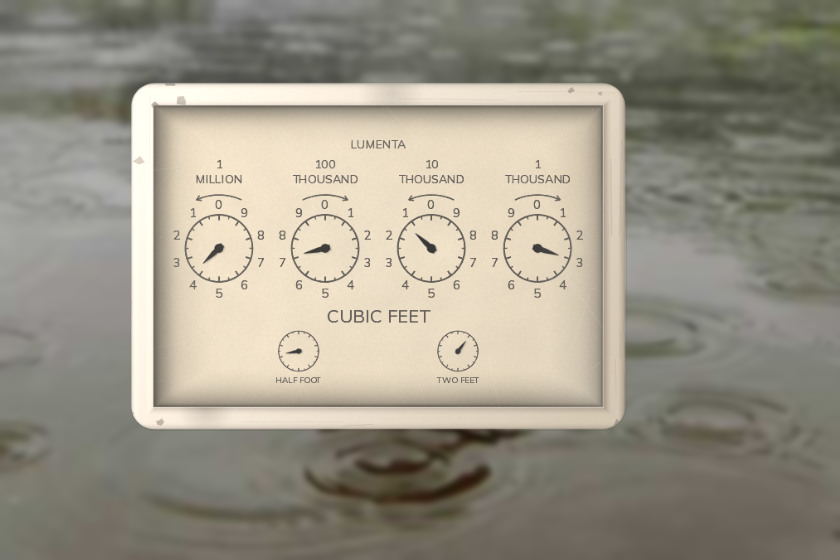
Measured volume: 371300 ft³
